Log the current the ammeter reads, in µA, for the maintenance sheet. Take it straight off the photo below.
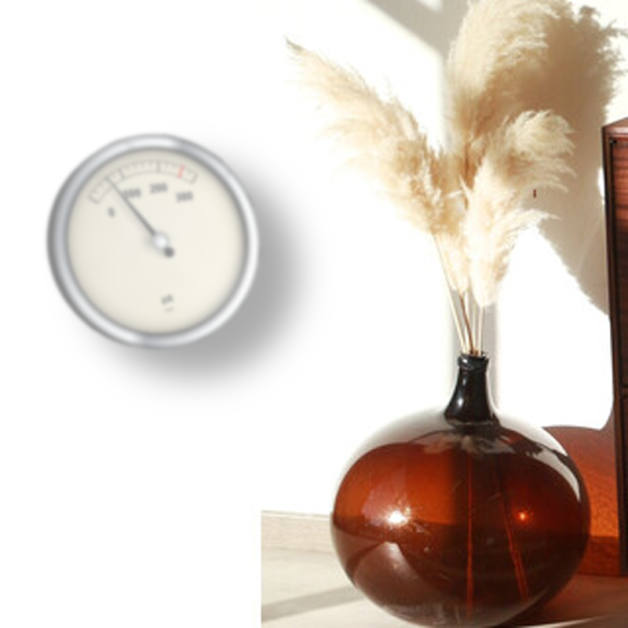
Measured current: 60 µA
